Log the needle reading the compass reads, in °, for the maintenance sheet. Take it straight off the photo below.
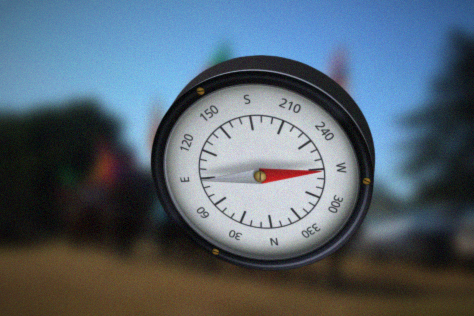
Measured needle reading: 270 °
